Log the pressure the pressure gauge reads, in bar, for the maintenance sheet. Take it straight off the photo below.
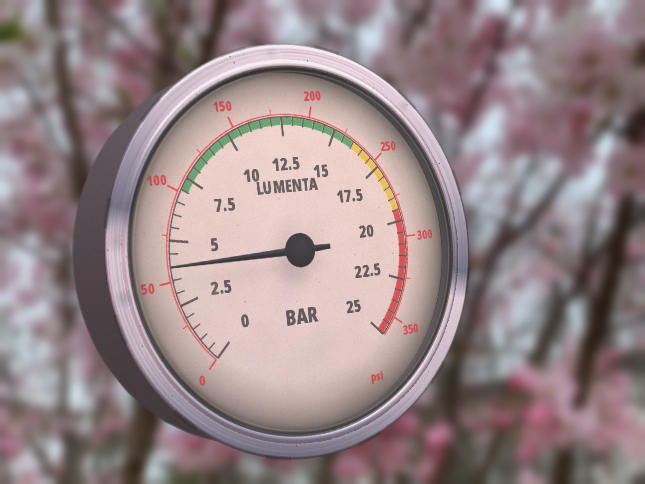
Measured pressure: 4 bar
